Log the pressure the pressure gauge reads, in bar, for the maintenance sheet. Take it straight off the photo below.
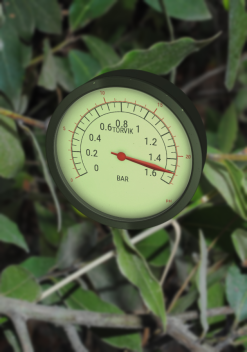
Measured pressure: 1.5 bar
